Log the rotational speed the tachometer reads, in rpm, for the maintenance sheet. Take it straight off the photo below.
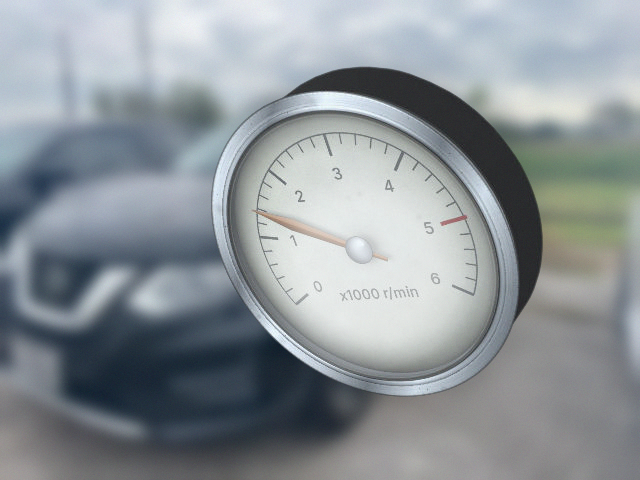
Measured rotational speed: 1400 rpm
